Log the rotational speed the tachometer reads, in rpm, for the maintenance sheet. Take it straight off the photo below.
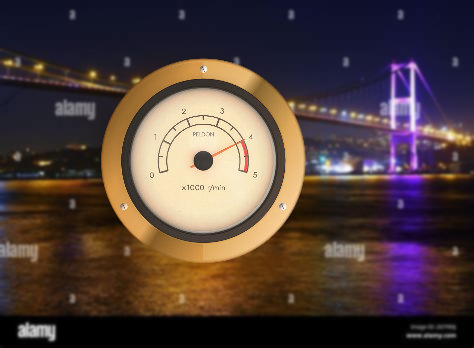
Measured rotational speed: 4000 rpm
